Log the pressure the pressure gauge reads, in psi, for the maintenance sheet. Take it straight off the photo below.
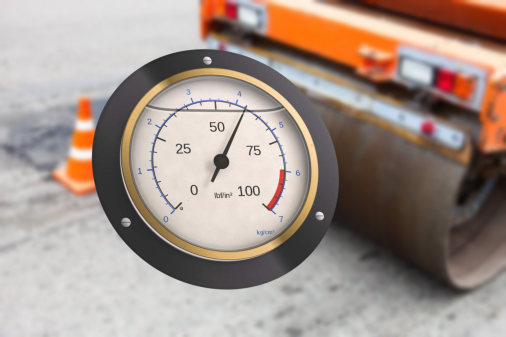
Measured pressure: 60 psi
